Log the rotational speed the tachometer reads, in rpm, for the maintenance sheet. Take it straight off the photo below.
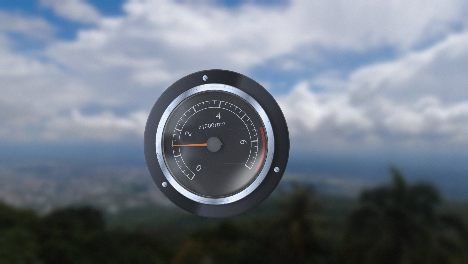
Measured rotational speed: 1400 rpm
